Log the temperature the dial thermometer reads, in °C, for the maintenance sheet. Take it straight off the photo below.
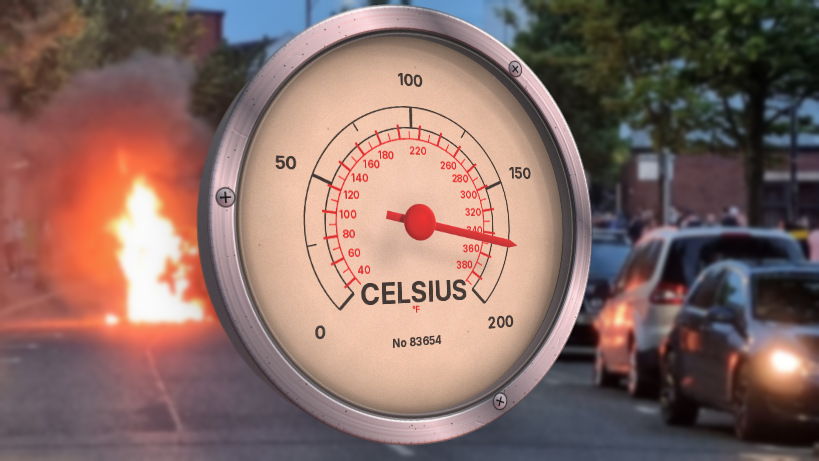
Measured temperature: 175 °C
